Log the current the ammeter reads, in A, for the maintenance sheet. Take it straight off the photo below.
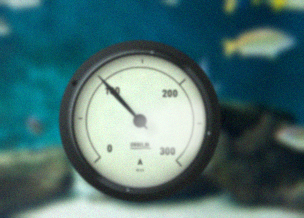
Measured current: 100 A
